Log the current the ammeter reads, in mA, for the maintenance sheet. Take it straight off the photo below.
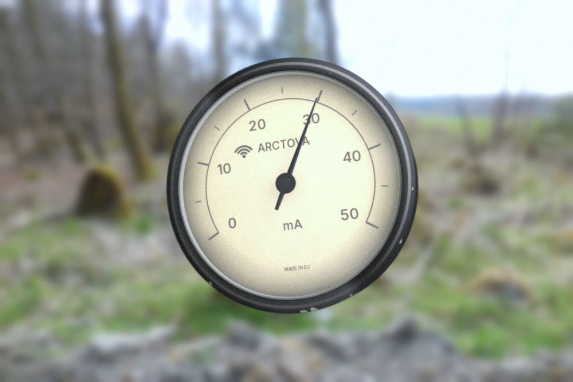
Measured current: 30 mA
